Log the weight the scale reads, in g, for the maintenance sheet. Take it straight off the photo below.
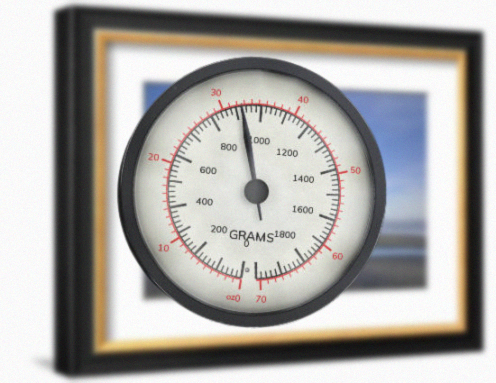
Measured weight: 920 g
